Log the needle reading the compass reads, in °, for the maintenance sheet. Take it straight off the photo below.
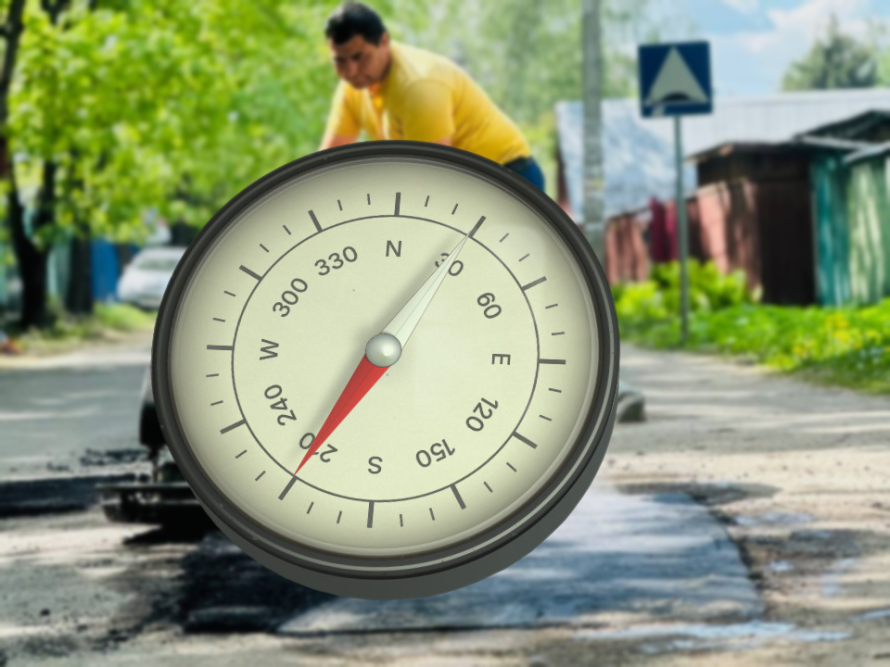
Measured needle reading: 210 °
